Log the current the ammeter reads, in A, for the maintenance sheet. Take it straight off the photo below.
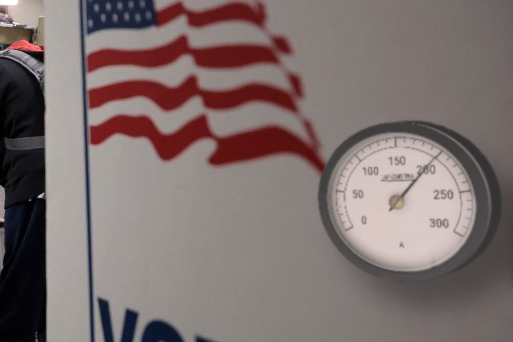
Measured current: 200 A
